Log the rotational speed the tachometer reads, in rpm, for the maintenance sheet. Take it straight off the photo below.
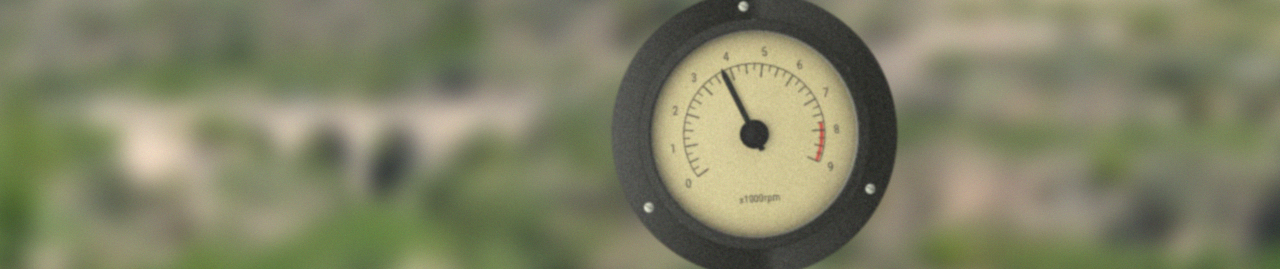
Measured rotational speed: 3750 rpm
